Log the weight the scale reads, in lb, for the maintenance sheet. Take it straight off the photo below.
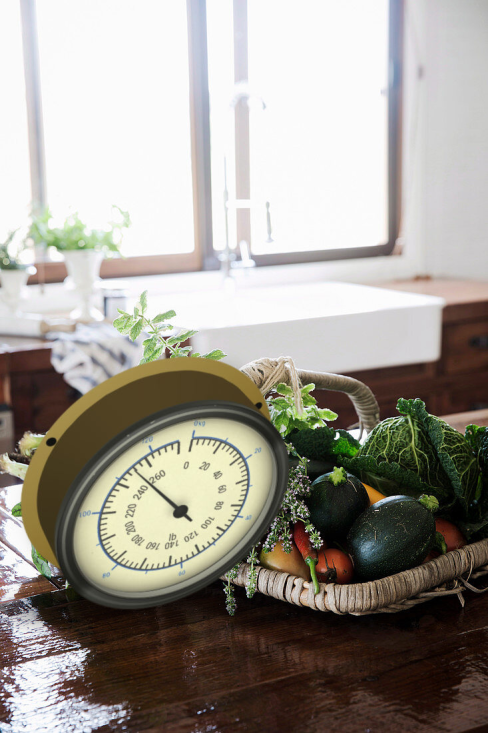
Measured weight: 252 lb
